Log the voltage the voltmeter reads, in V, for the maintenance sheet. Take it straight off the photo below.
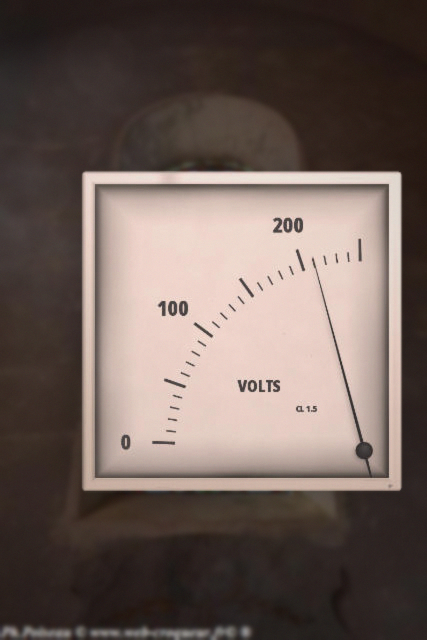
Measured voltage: 210 V
